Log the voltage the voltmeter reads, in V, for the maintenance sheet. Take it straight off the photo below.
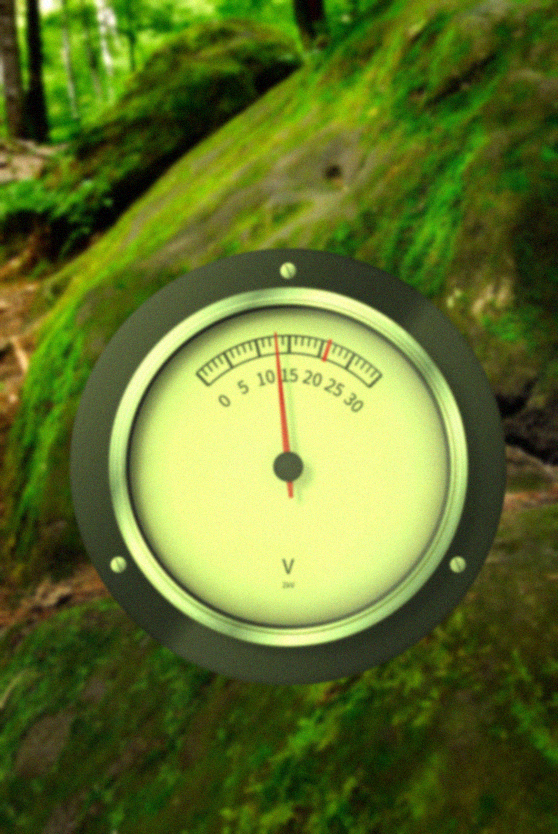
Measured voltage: 13 V
